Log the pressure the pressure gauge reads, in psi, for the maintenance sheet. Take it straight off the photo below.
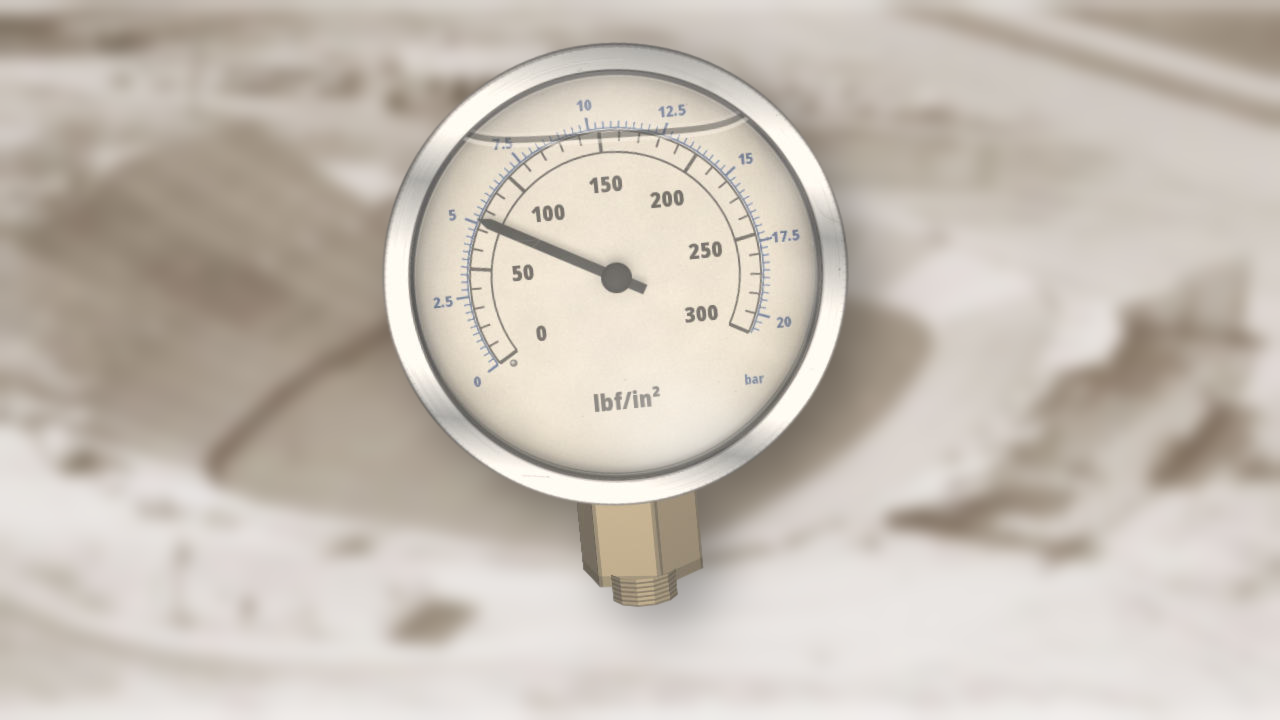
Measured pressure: 75 psi
